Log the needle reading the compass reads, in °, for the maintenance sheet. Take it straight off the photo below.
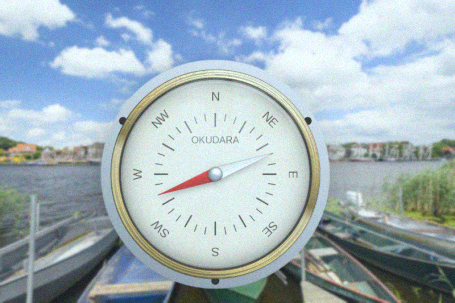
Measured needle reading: 250 °
